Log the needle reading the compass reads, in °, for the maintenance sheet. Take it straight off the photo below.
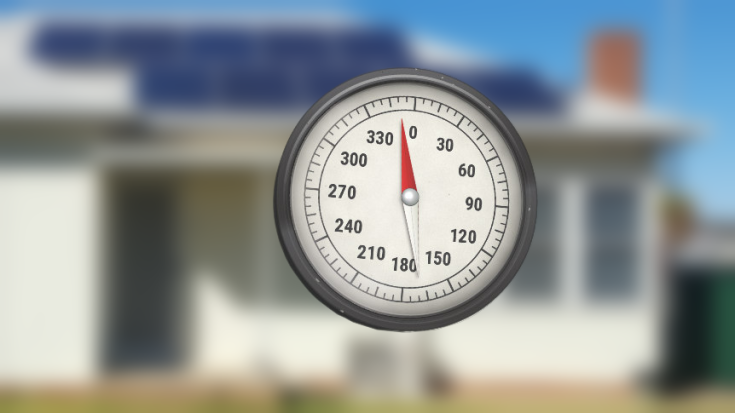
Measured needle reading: 350 °
